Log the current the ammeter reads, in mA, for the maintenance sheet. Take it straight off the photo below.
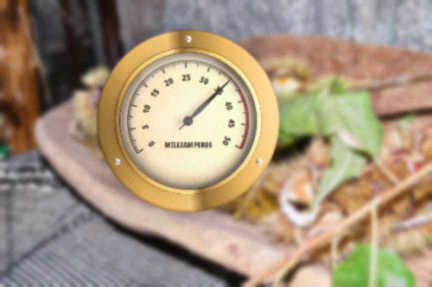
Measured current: 35 mA
